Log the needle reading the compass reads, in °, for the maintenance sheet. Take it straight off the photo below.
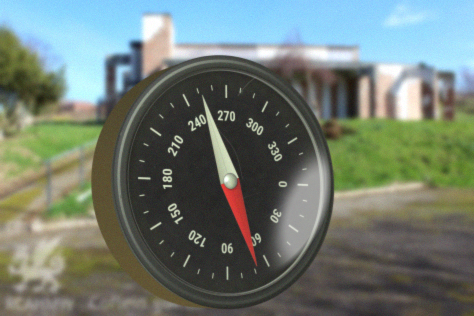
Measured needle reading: 70 °
